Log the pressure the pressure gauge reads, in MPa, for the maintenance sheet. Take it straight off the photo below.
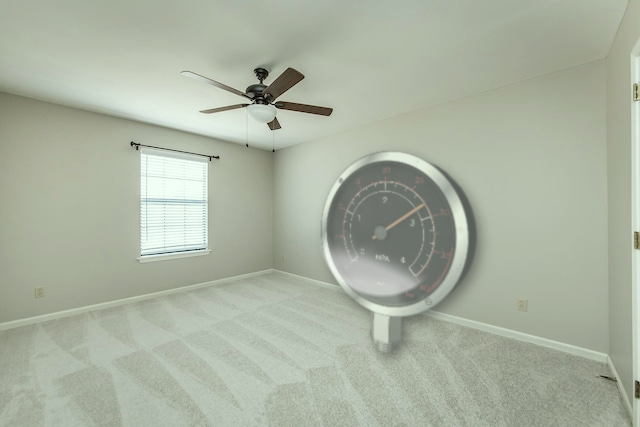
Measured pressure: 2.8 MPa
